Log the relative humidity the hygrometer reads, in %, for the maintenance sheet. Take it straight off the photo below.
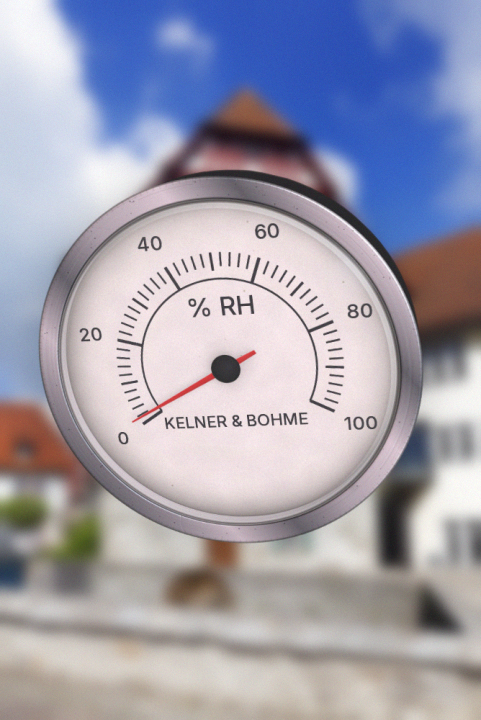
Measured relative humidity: 2 %
